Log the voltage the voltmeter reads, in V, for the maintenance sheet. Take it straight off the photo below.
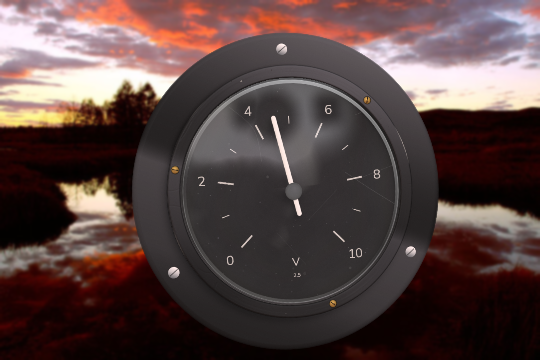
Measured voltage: 4.5 V
